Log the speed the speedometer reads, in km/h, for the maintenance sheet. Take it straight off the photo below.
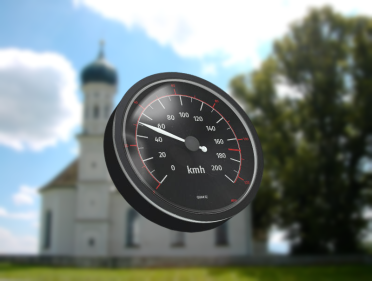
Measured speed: 50 km/h
